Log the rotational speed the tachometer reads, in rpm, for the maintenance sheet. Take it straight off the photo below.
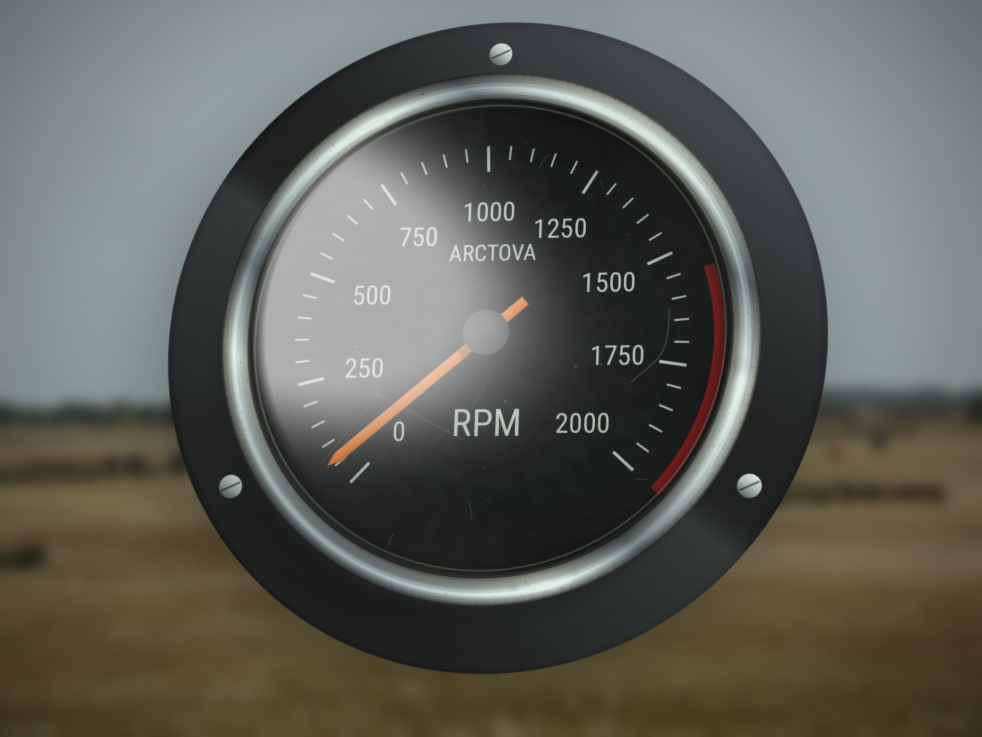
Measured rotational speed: 50 rpm
